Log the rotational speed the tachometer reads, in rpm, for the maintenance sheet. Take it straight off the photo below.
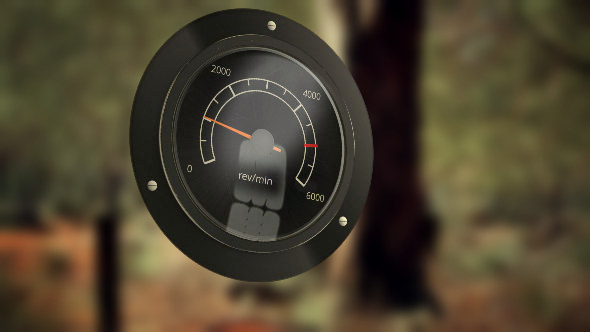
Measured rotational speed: 1000 rpm
